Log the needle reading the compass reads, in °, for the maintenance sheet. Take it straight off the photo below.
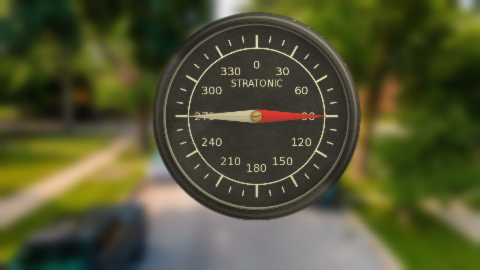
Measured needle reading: 90 °
